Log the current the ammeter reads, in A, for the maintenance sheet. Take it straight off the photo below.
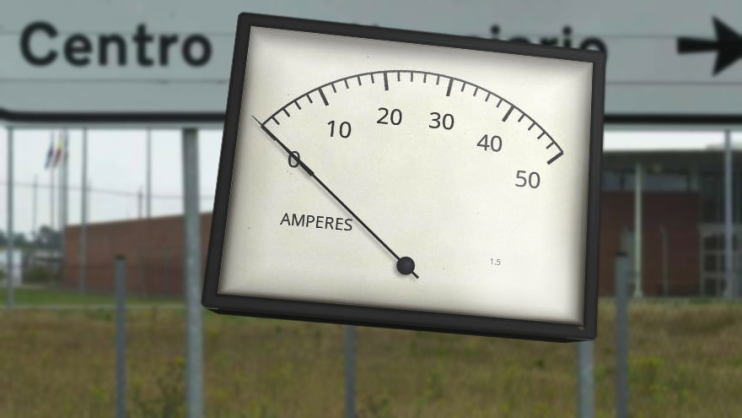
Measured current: 0 A
